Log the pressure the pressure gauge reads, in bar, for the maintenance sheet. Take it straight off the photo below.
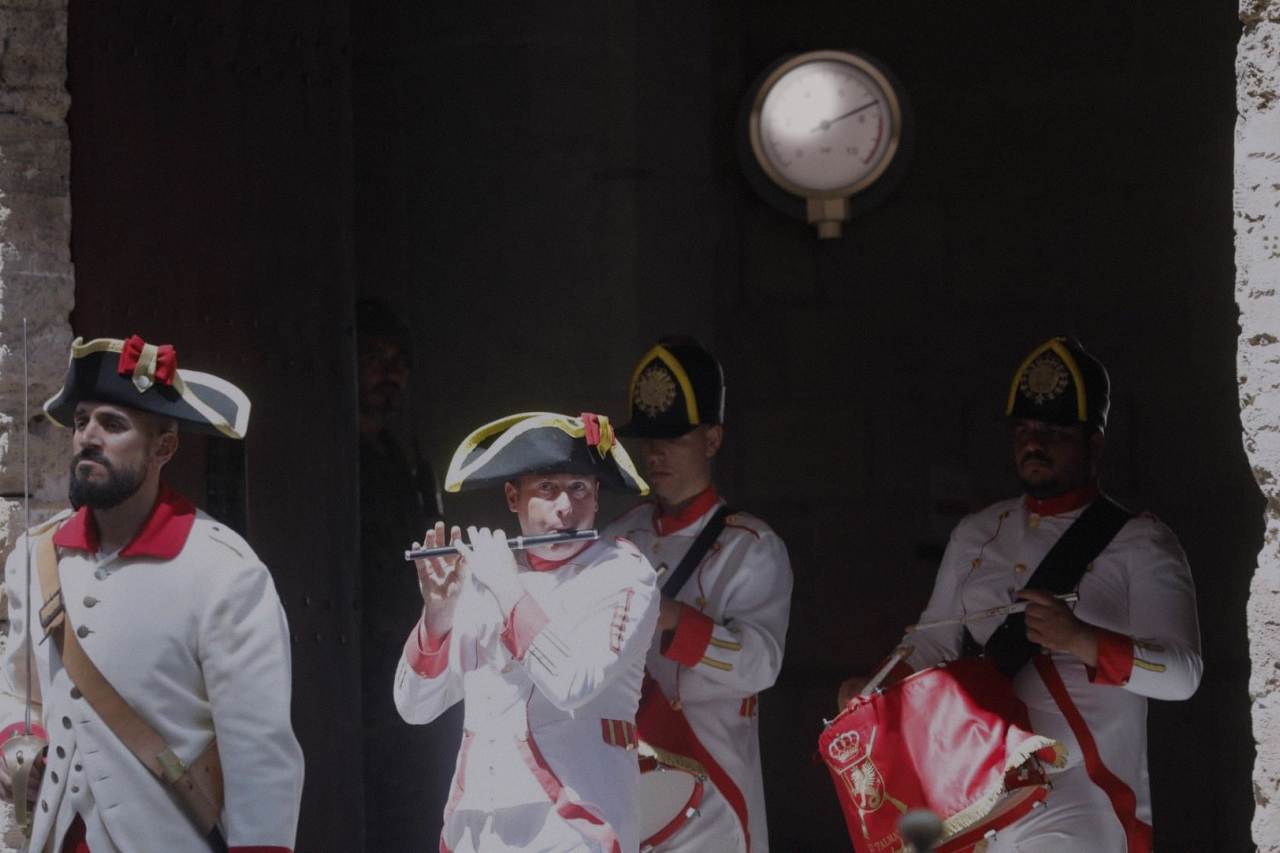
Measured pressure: 7.5 bar
